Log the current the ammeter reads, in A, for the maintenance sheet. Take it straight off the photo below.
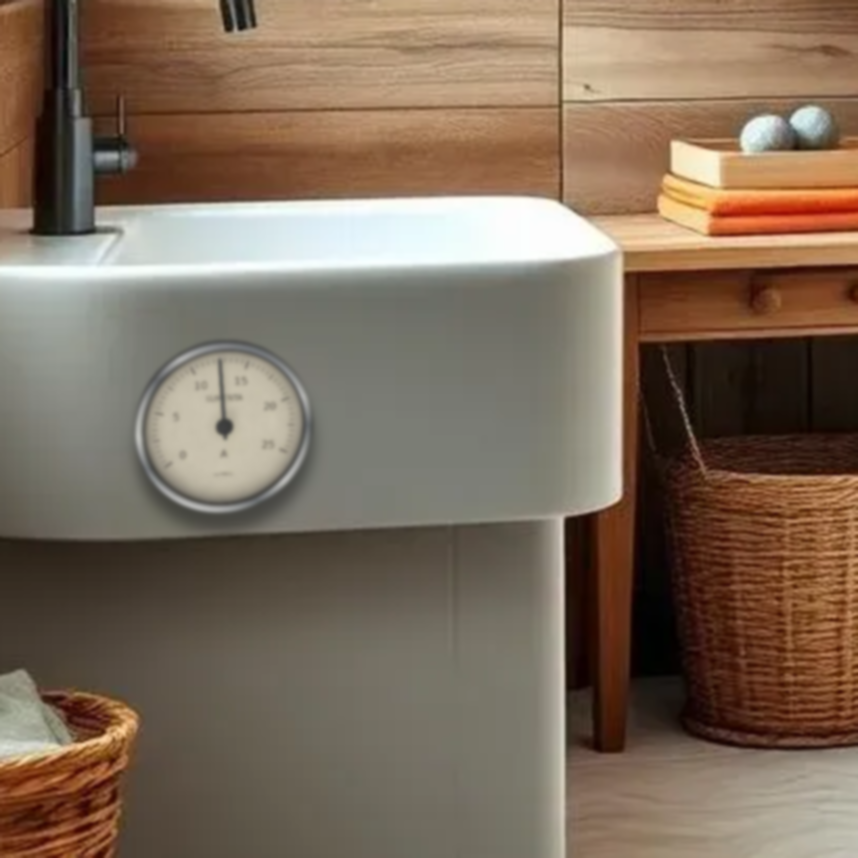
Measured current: 12.5 A
